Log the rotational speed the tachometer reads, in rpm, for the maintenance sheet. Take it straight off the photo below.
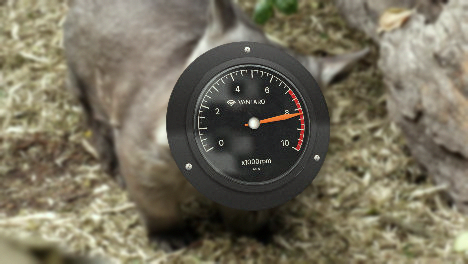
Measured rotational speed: 8250 rpm
